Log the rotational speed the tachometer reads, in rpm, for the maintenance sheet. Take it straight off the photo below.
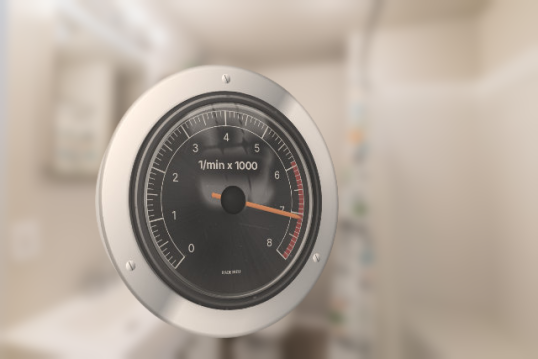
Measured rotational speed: 7100 rpm
